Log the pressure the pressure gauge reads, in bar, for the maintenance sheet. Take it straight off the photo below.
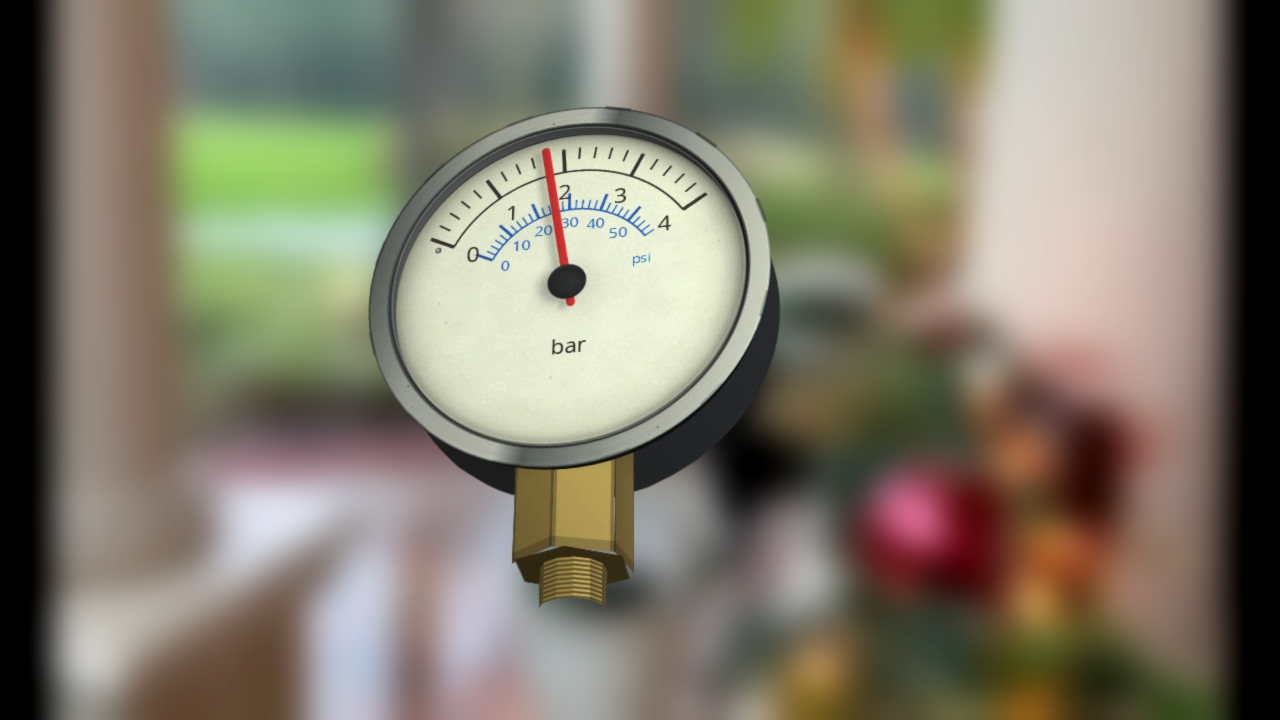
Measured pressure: 1.8 bar
